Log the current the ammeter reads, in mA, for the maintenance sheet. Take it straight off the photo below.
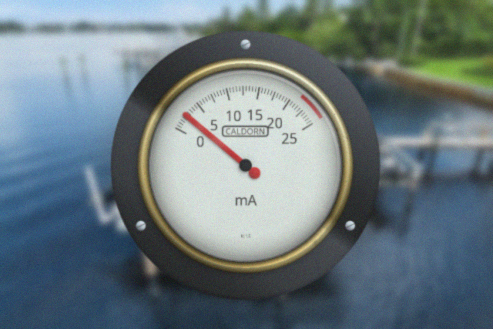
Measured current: 2.5 mA
